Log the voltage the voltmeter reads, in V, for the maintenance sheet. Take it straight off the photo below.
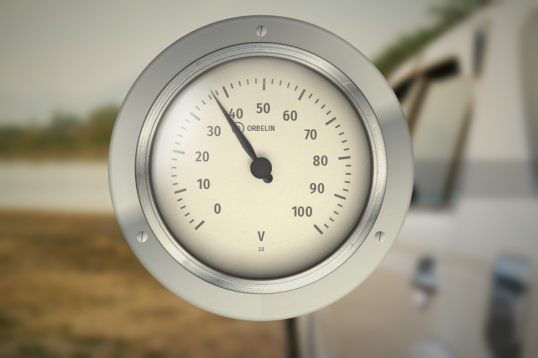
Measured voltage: 37 V
